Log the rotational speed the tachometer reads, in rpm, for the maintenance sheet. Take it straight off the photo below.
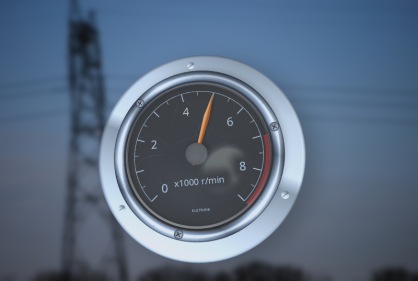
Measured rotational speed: 5000 rpm
